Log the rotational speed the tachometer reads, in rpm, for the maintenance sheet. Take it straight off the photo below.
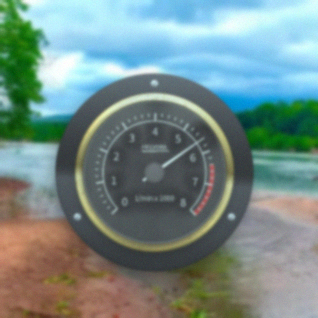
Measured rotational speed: 5600 rpm
